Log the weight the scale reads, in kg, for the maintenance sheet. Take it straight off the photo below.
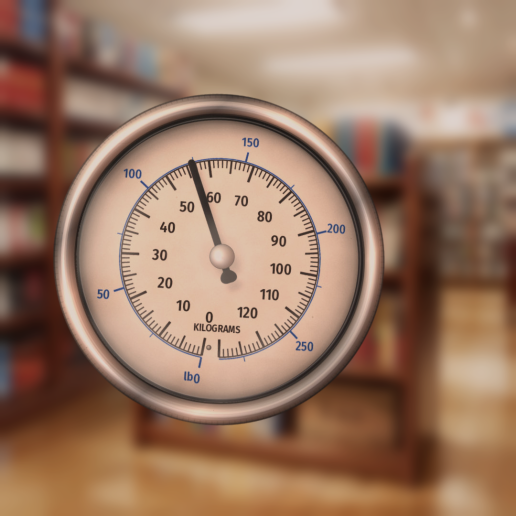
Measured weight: 56 kg
